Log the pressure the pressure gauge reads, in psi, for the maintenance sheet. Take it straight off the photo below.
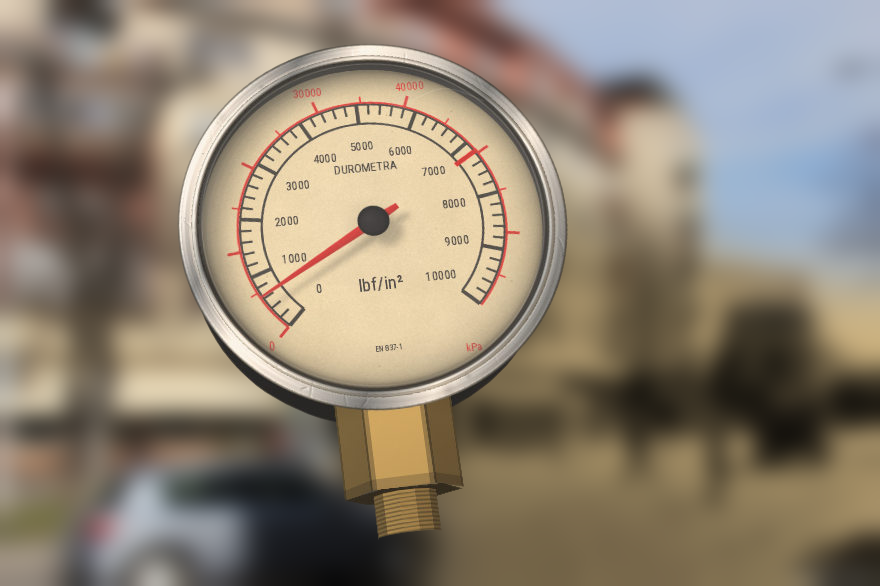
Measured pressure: 600 psi
